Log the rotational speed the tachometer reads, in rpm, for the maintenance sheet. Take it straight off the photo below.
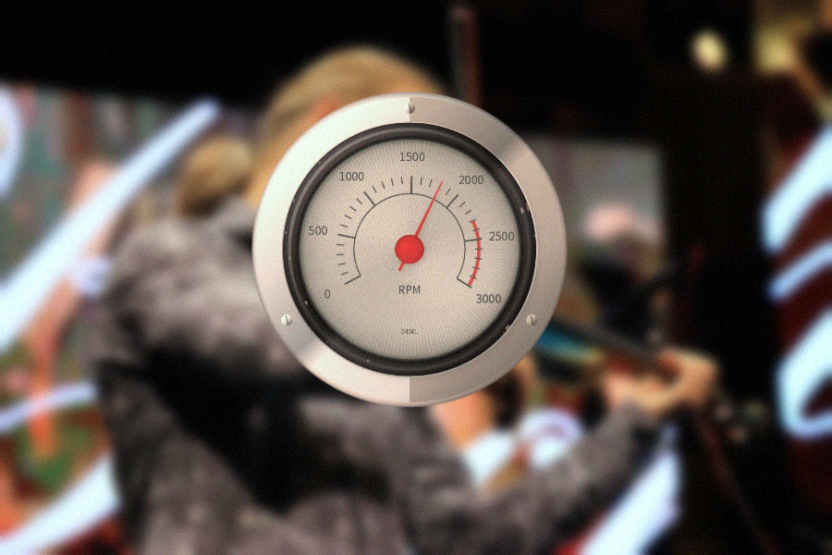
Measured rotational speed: 1800 rpm
